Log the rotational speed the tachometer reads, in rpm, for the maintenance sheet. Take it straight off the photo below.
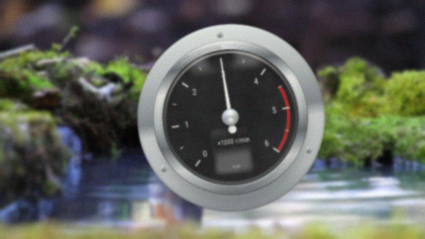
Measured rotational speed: 3000 rpm
